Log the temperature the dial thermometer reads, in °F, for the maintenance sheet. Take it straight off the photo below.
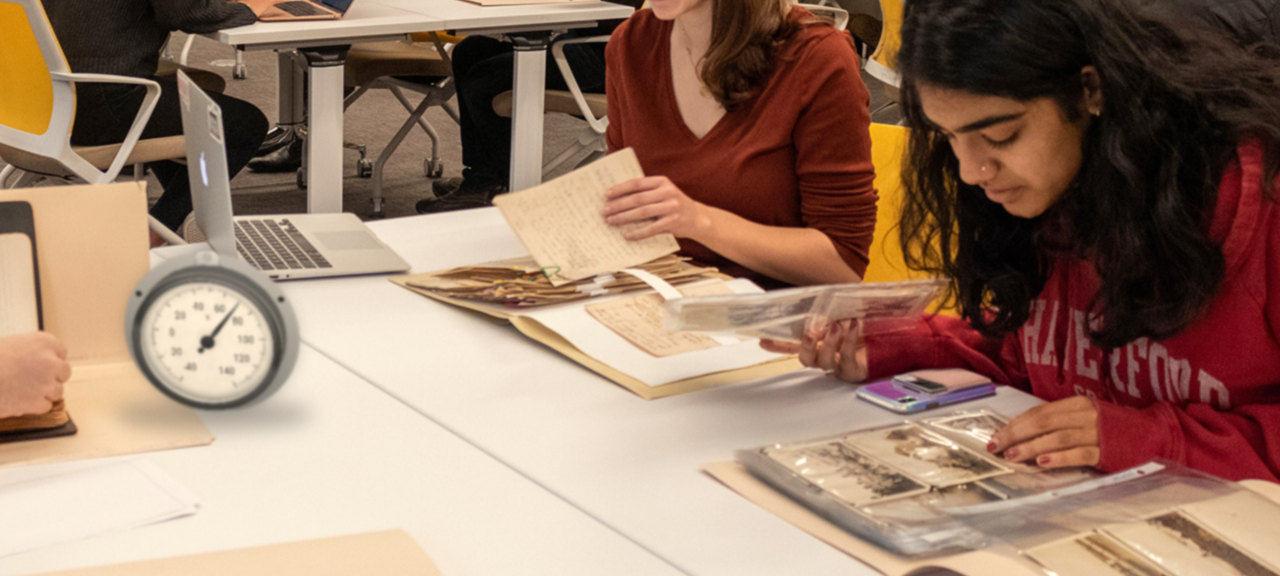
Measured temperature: 70 °F
